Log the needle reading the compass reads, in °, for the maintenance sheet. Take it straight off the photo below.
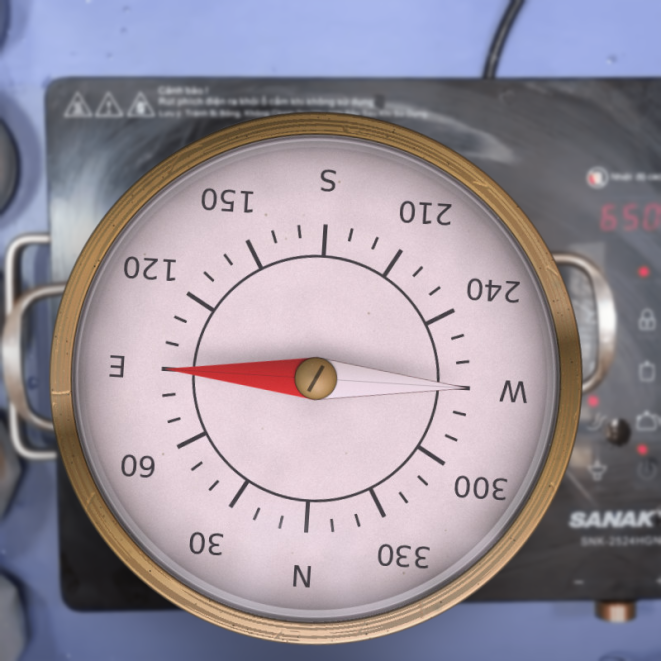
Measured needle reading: 90 °
